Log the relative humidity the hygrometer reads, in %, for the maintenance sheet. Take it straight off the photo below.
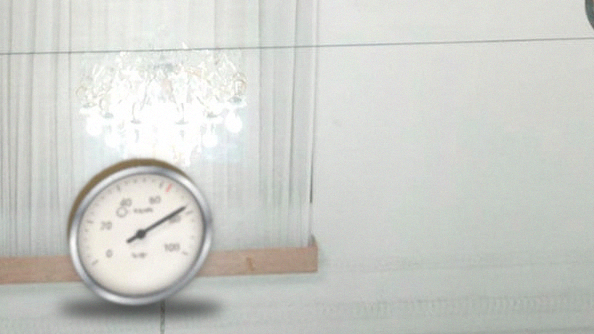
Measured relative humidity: 76 %
